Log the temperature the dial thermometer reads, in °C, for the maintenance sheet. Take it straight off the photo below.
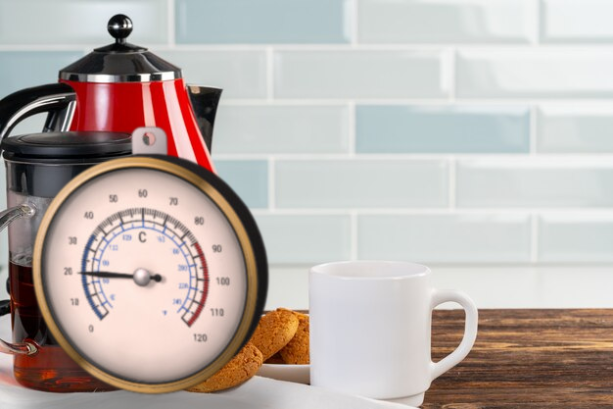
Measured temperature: 20 °C
